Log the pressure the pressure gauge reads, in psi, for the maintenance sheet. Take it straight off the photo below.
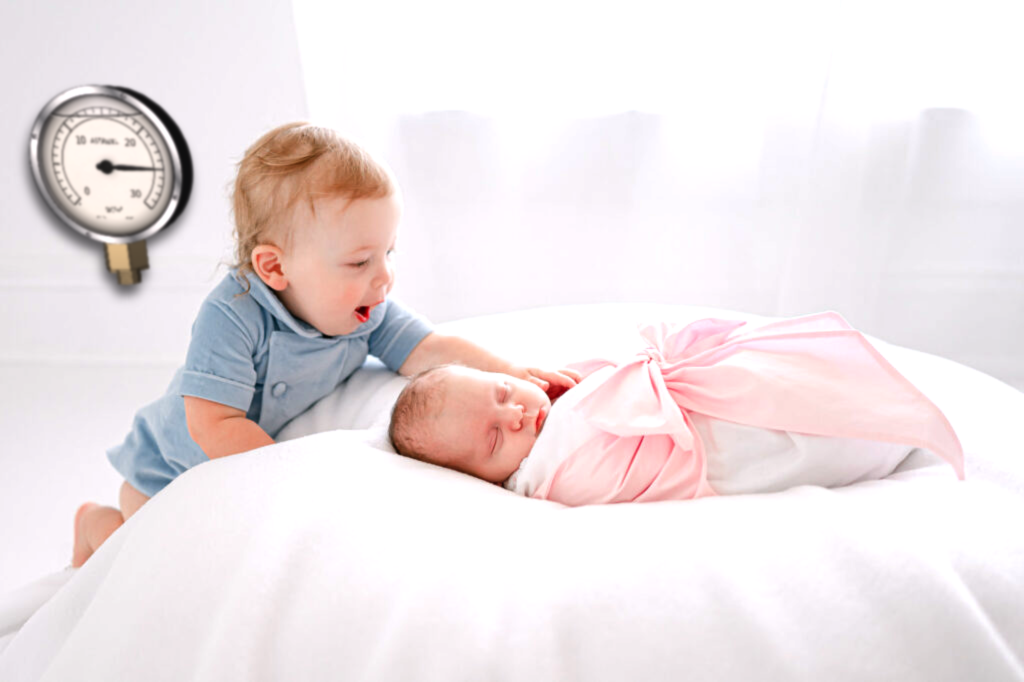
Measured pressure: 25 psi
